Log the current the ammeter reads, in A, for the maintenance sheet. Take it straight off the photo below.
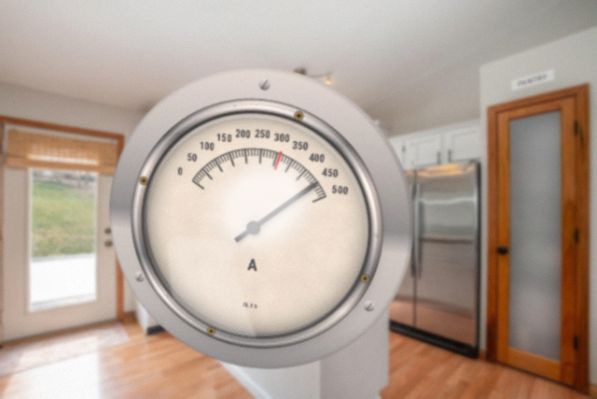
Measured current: 450 A
